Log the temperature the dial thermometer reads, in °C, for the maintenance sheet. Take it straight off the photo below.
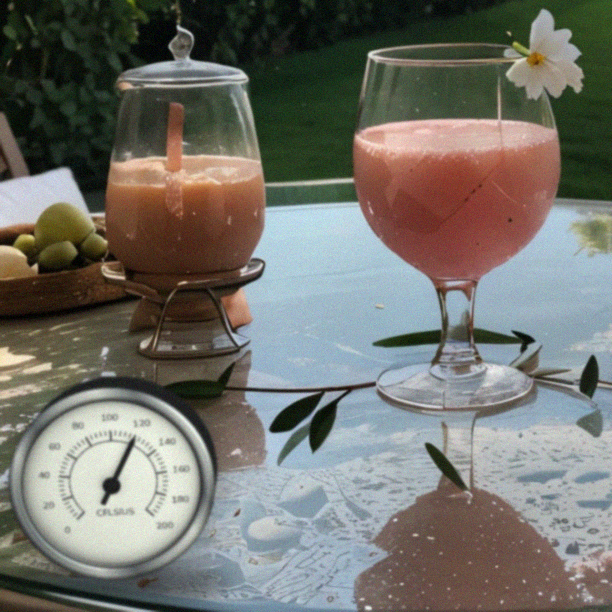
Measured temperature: 120 °C
